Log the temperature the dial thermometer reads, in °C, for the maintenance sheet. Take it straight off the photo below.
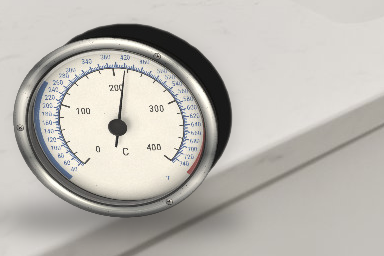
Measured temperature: 220 °C
